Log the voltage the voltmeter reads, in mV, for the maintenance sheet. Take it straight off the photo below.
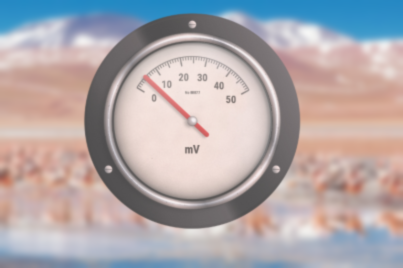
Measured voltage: 5 mV
